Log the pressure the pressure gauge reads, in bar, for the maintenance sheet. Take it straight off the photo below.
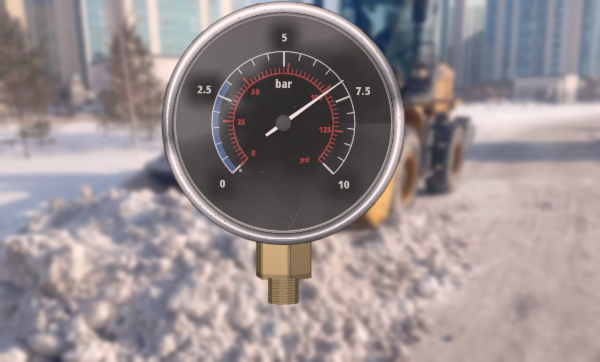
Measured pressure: 7 bar
